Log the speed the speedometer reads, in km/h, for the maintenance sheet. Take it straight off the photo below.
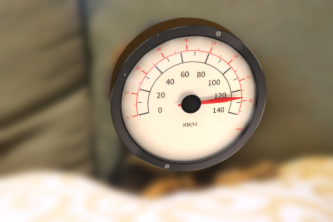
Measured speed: 125 km/h
